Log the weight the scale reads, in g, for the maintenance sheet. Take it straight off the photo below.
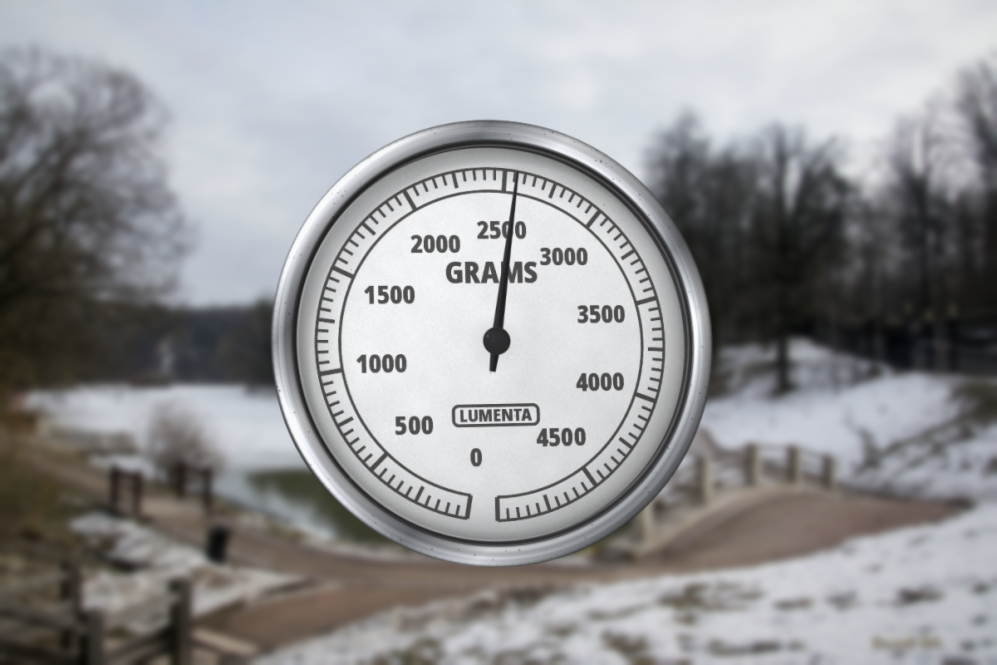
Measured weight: 2550 g
